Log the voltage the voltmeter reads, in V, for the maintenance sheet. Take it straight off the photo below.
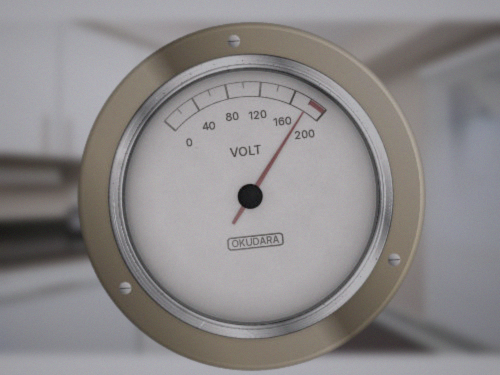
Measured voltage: 180 V
